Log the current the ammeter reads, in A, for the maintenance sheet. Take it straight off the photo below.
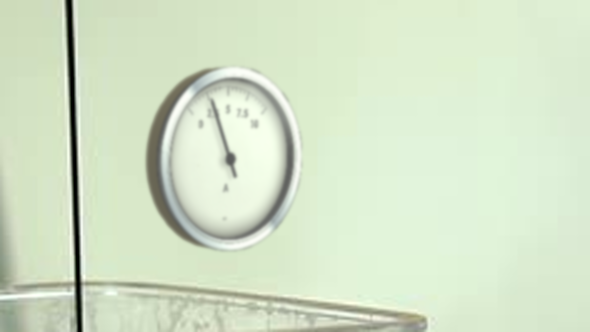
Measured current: 2.5 A
